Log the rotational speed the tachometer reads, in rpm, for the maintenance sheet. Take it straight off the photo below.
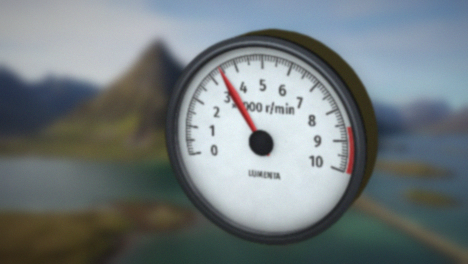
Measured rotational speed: 3500 rpm
